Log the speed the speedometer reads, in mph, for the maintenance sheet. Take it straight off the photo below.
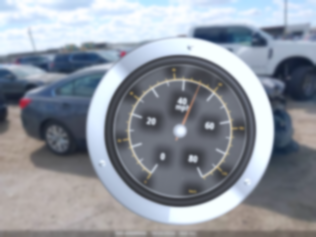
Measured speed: 45 mph
